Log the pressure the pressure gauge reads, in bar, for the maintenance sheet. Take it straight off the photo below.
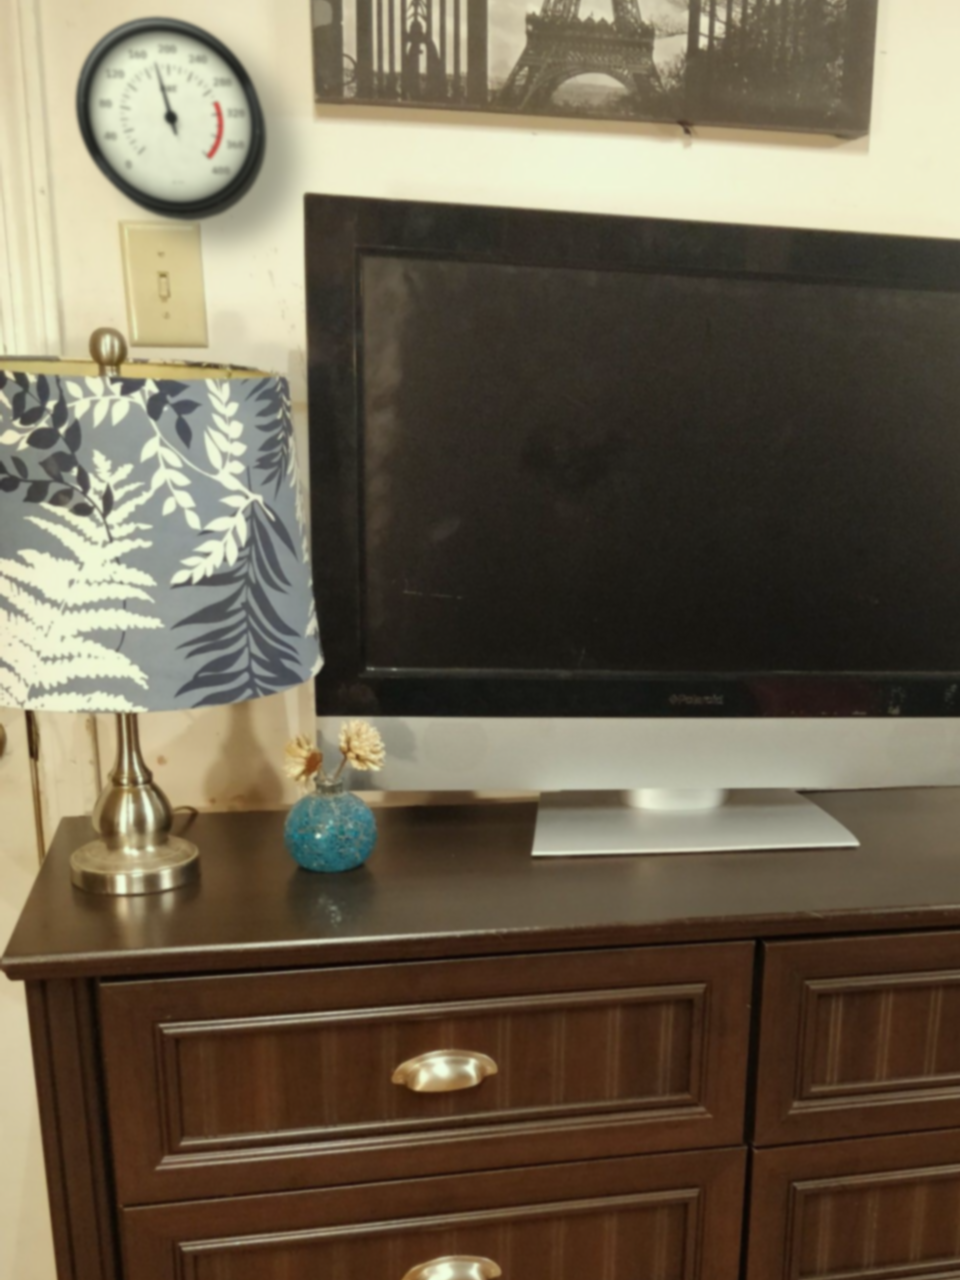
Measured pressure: 180 bar
